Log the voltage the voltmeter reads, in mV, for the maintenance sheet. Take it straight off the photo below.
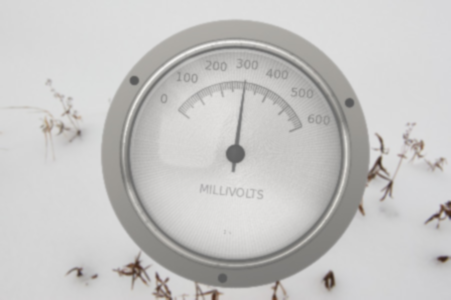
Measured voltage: 300 mV
